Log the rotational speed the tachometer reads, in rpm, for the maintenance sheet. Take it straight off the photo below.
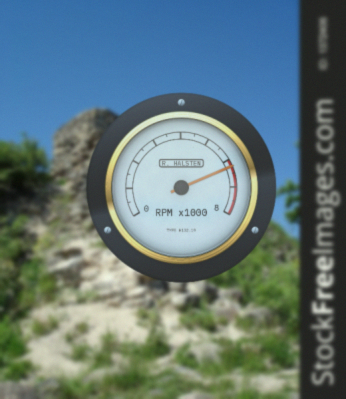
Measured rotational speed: 6250 rpm
